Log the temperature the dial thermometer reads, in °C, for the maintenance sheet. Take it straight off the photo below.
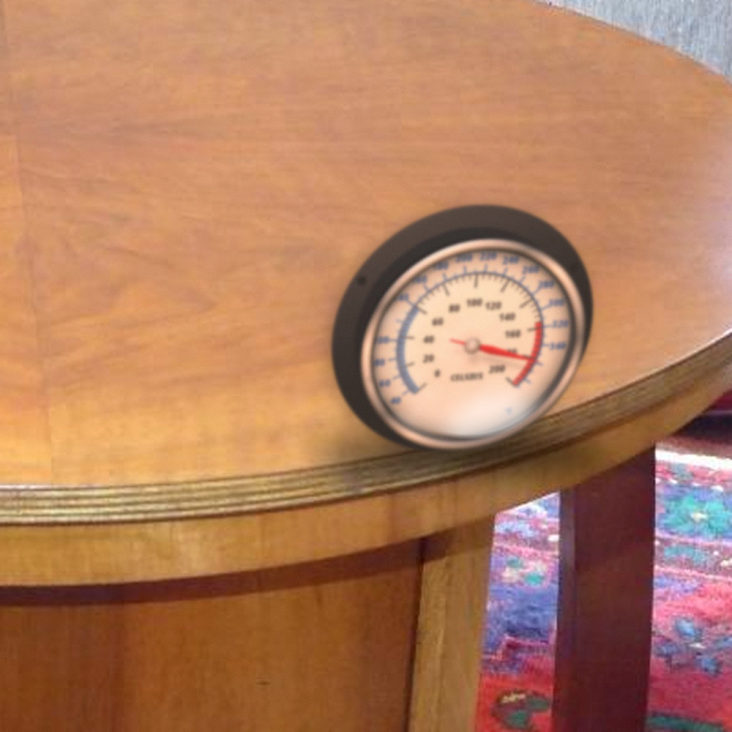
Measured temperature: 180 °C
